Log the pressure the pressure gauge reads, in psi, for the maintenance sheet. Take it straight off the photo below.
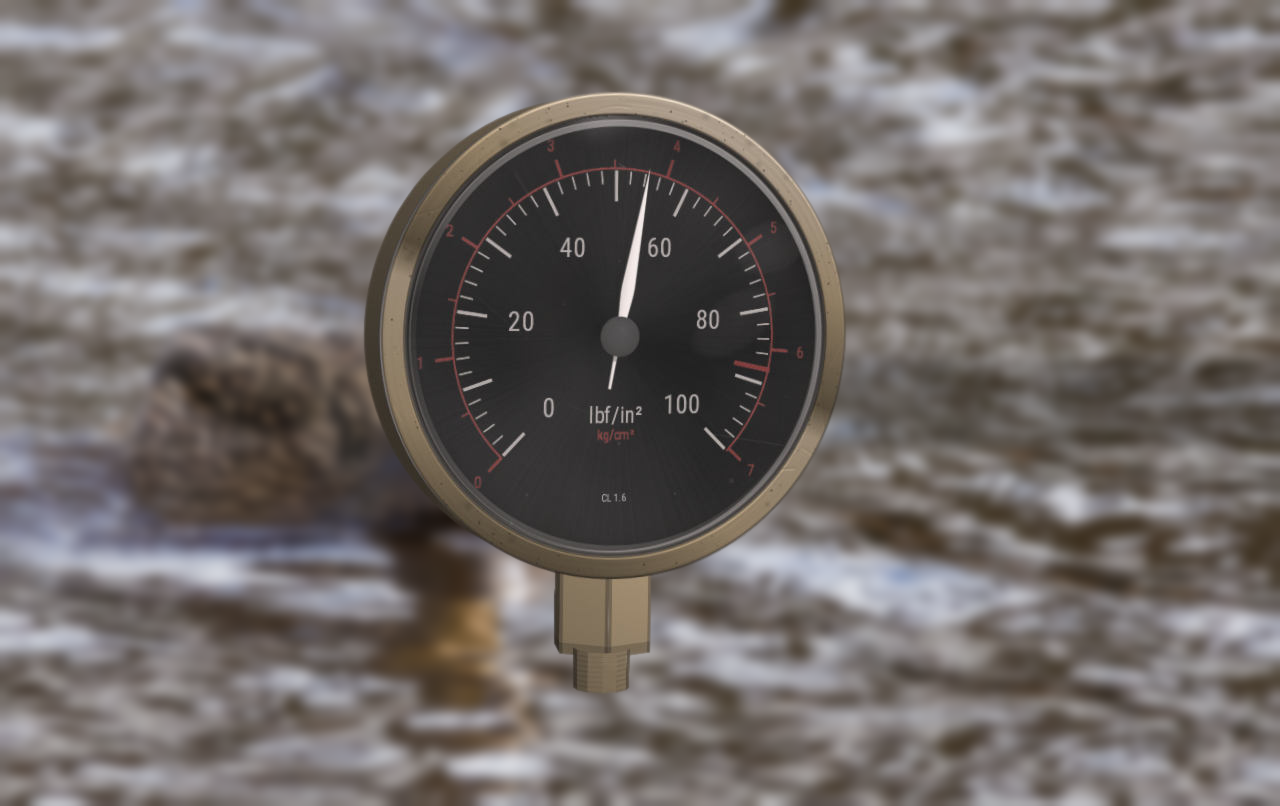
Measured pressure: 54 psi
